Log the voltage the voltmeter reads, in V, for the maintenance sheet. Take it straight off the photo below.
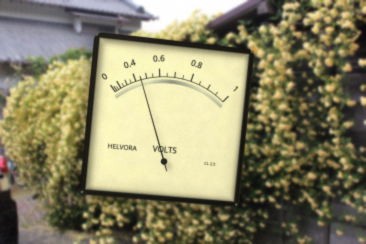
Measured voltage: 0.45 V
